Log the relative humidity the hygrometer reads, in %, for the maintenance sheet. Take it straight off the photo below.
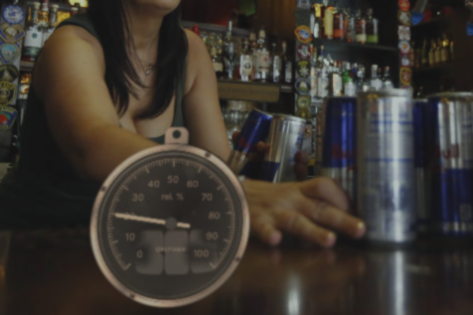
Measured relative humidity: 20 %
